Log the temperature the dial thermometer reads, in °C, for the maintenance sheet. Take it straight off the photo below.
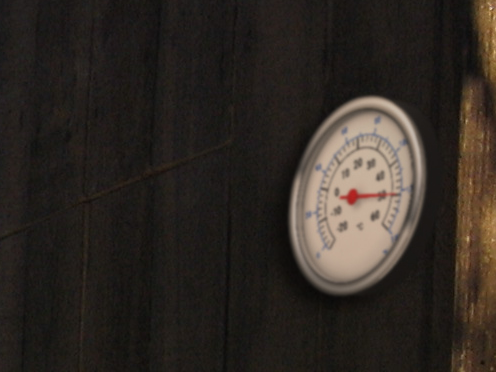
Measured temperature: 50 °C
